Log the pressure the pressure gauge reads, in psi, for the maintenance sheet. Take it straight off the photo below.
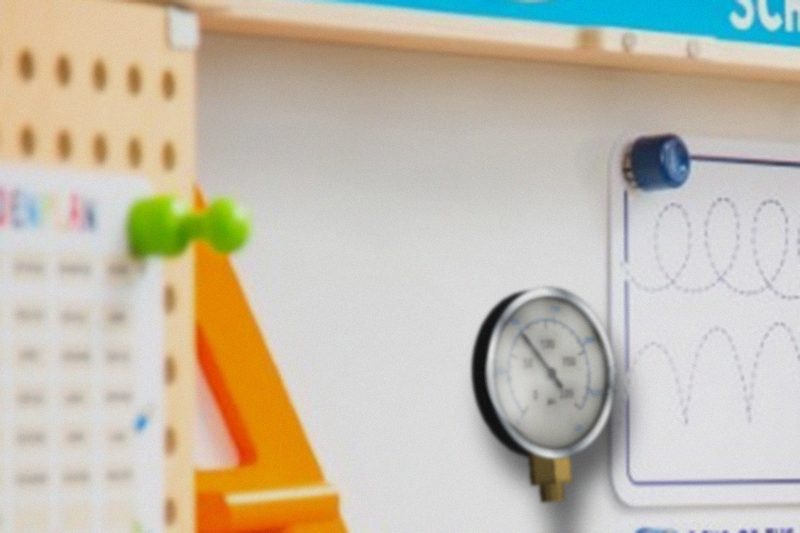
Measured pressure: 70 psi
